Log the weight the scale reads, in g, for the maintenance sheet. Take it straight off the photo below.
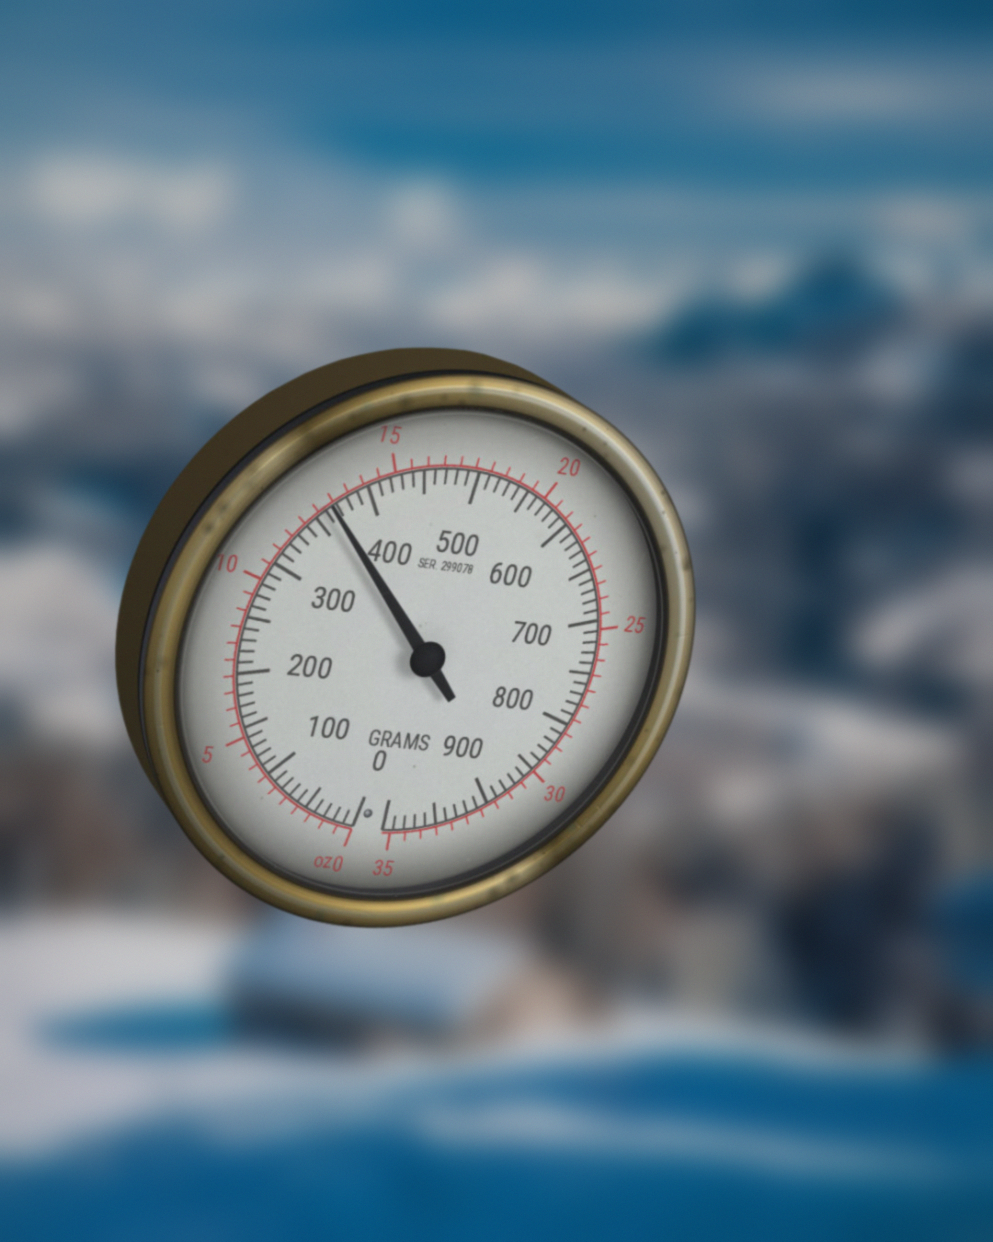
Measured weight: 365 g
